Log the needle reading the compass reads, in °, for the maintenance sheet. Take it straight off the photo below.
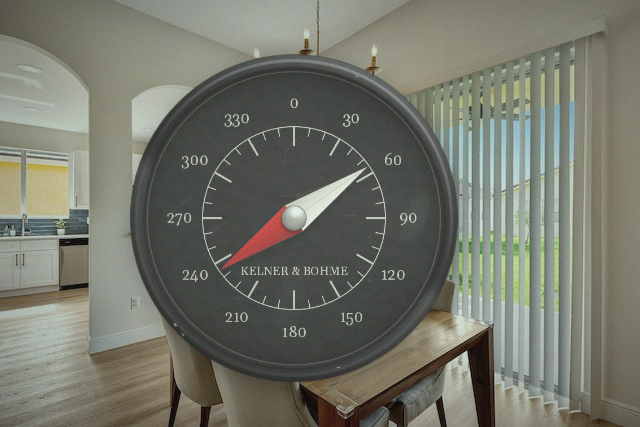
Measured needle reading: 235 °
